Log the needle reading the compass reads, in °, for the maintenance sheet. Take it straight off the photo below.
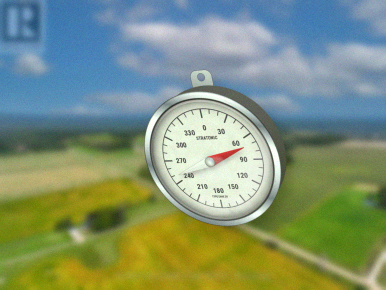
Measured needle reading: 70 °
